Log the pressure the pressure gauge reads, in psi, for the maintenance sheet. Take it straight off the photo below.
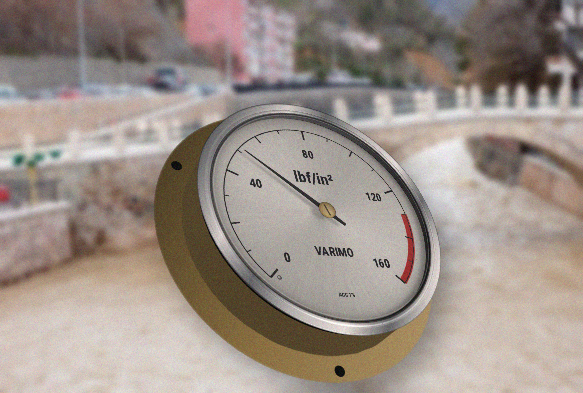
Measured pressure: 50 psi
